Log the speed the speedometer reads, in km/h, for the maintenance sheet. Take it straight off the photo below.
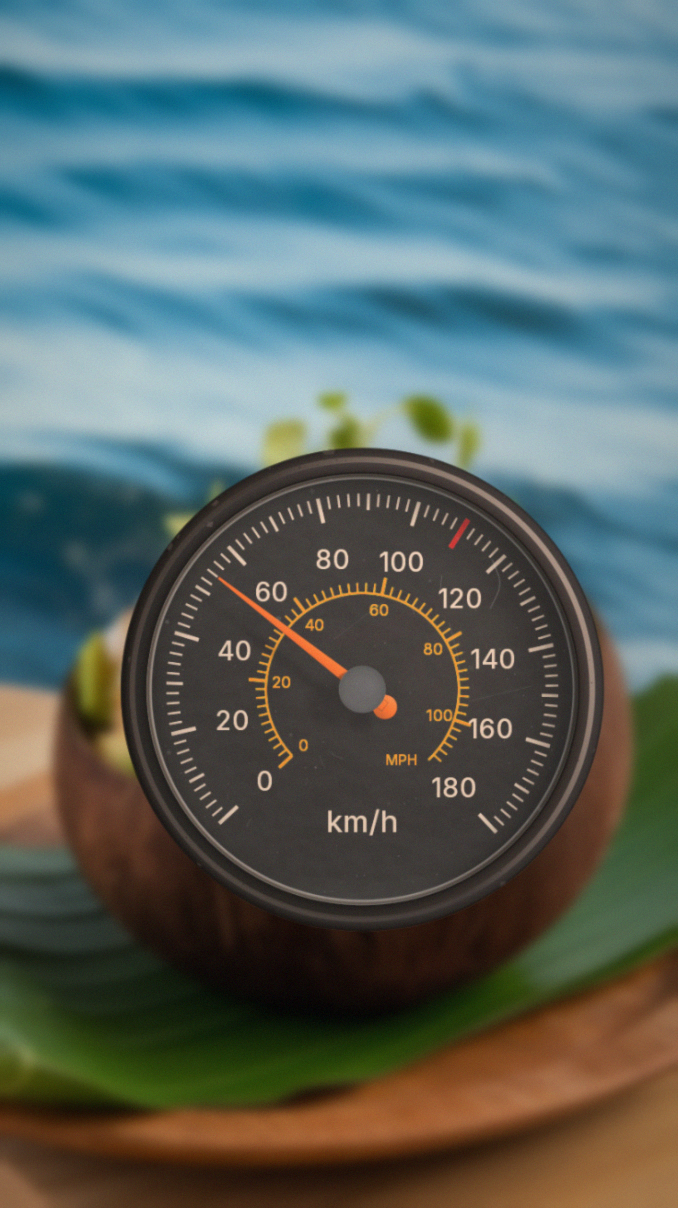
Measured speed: 54 km/h
